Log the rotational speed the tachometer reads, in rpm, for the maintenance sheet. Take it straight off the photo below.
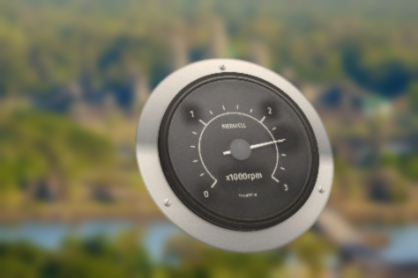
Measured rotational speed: 2400 rpm
